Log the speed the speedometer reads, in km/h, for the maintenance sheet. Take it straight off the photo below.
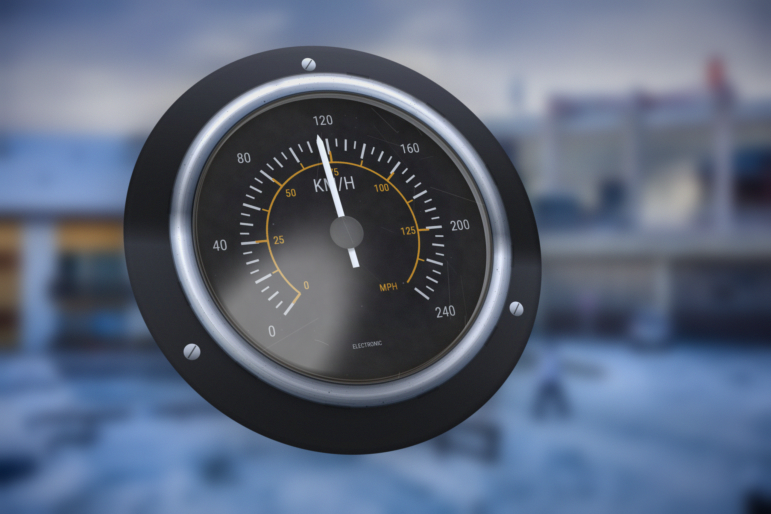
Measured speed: 115 km/h
